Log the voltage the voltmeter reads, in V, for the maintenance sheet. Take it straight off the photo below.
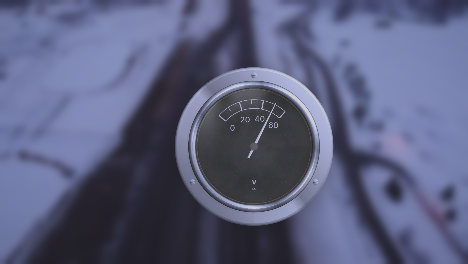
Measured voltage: 50 V
